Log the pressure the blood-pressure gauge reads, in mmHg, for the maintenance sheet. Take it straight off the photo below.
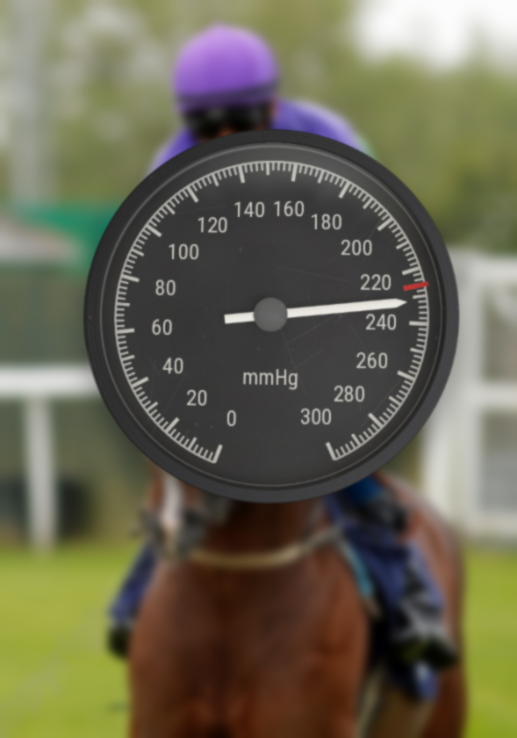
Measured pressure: 232 mmHg
